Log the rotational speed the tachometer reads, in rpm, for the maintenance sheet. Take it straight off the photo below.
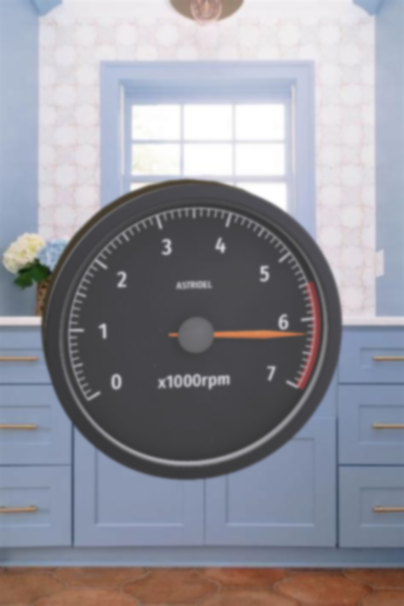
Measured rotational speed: 6200 rpm
